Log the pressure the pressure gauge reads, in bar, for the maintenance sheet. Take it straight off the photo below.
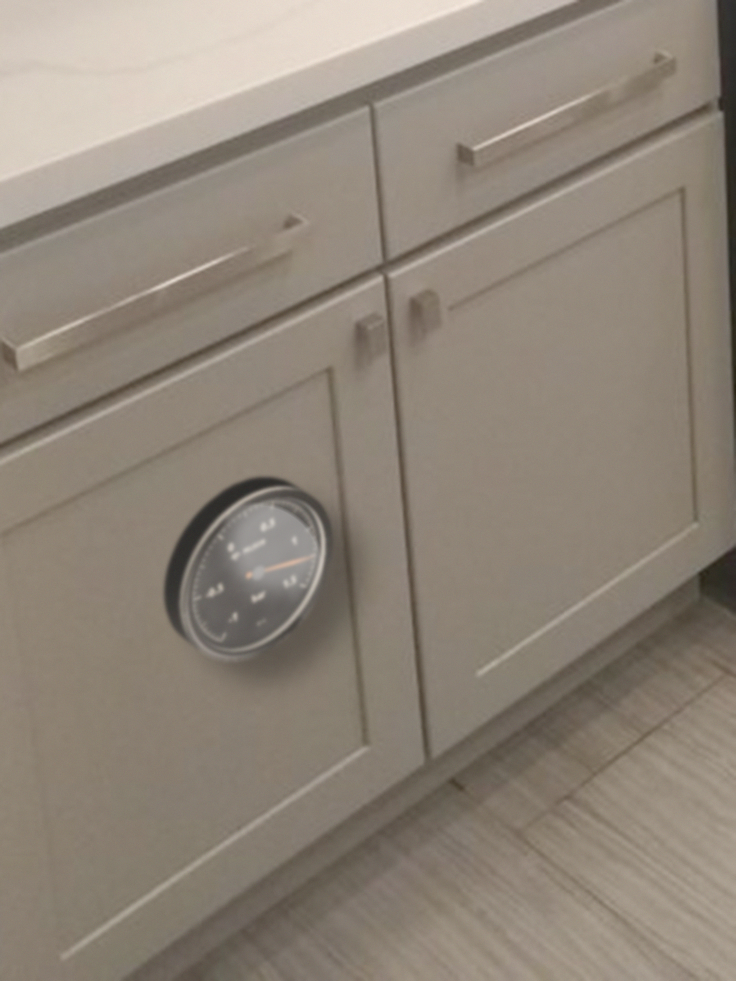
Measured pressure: 1.25 bar
